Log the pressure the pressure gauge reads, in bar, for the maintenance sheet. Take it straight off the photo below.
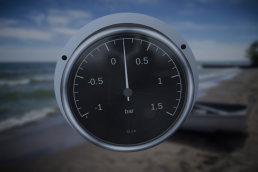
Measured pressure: 0.2 bar
